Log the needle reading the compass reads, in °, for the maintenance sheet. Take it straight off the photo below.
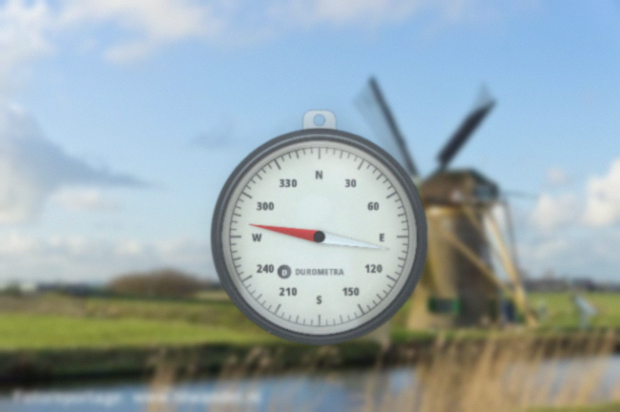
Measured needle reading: 280 °
